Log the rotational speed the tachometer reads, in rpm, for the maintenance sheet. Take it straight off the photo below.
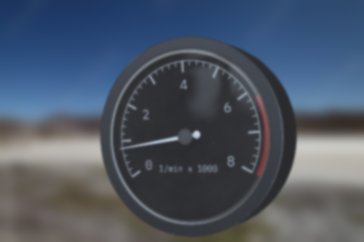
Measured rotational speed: 800 rpm
